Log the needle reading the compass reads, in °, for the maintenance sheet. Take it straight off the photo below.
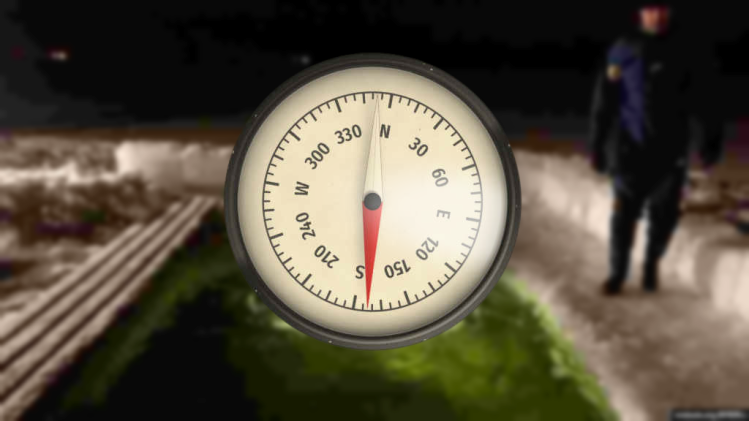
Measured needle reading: 172.5 °
